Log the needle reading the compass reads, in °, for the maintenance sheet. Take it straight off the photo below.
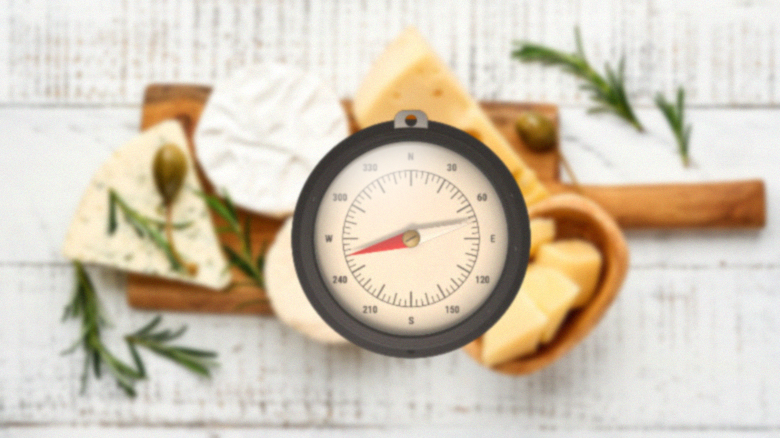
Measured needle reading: 255 °
